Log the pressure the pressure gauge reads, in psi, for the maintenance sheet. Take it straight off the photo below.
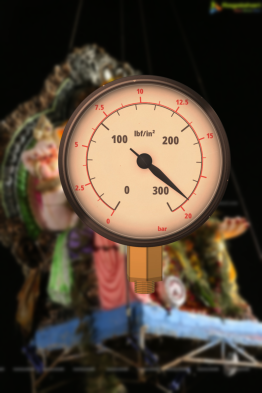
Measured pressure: 280 psi
